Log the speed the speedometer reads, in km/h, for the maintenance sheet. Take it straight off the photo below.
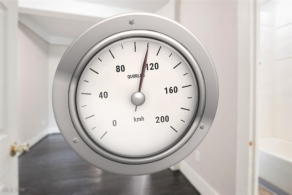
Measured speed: 110 km/h
